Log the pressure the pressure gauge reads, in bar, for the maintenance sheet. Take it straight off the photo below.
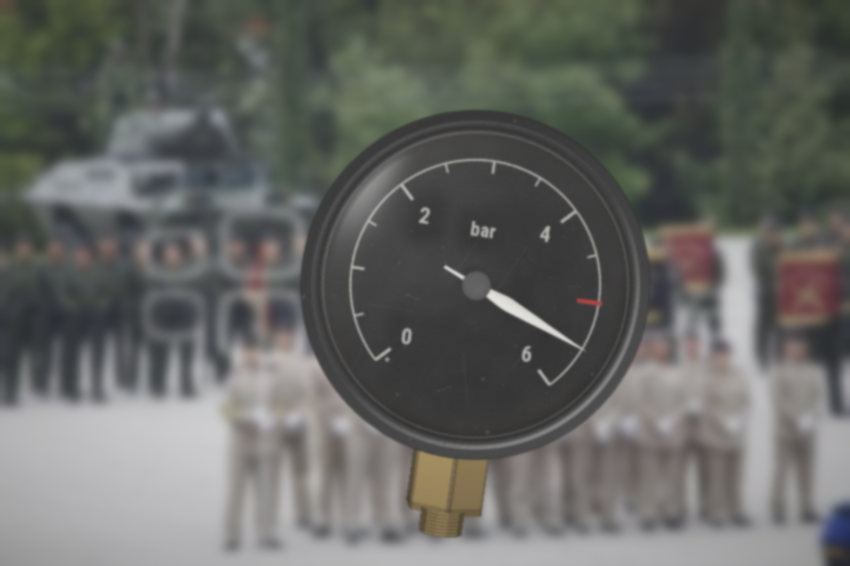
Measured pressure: 5.5 bar
